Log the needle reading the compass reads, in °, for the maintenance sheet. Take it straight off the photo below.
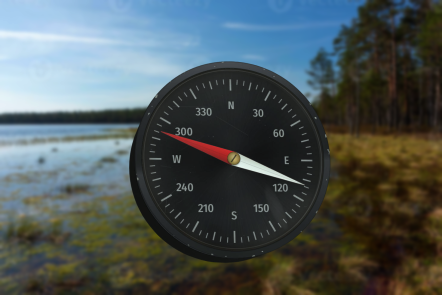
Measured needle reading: 290 °
